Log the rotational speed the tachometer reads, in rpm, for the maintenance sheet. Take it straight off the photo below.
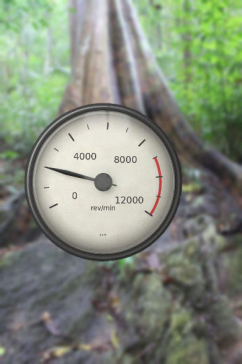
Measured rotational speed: 2000 rpm
